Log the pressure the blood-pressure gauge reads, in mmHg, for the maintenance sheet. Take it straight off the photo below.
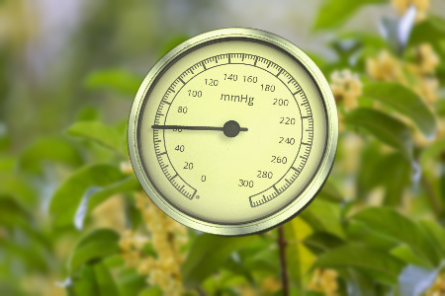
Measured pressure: 60 mmHg
